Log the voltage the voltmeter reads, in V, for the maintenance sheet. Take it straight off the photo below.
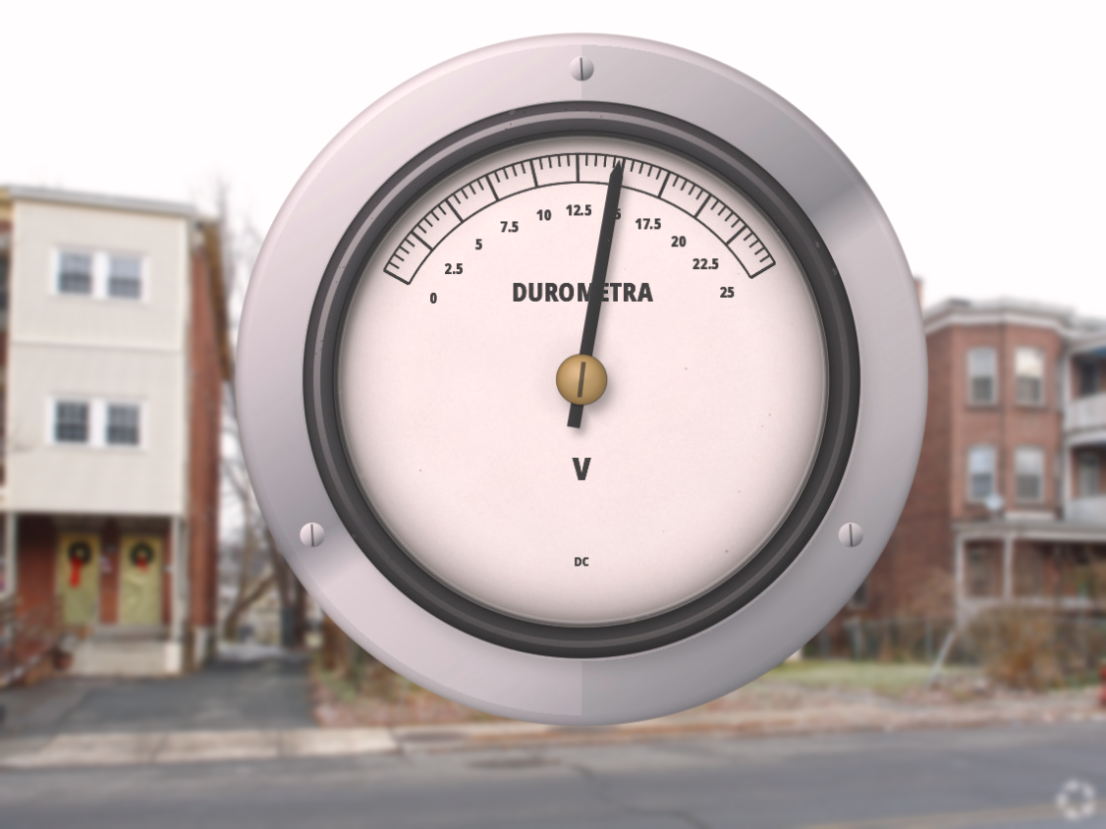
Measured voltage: 14.75 V
